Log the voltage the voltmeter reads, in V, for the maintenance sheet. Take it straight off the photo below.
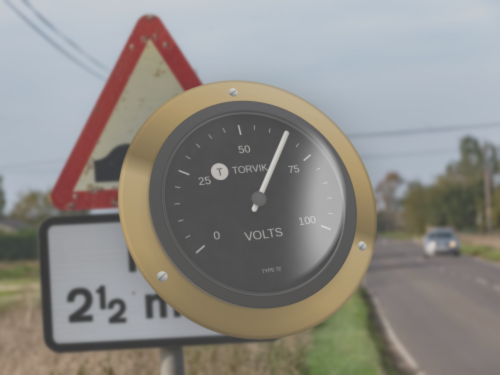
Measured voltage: 65 V
